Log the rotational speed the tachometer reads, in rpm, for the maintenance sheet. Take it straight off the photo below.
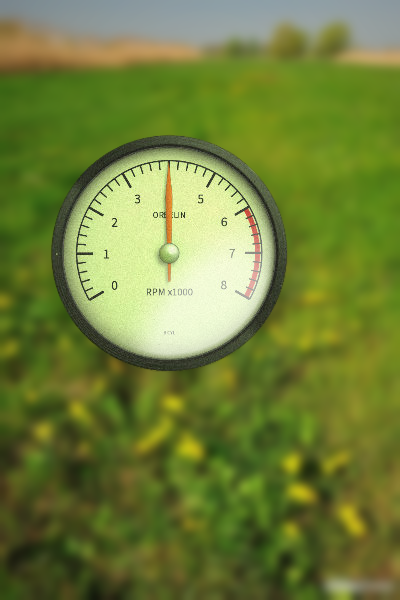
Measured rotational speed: 4000 rpm
